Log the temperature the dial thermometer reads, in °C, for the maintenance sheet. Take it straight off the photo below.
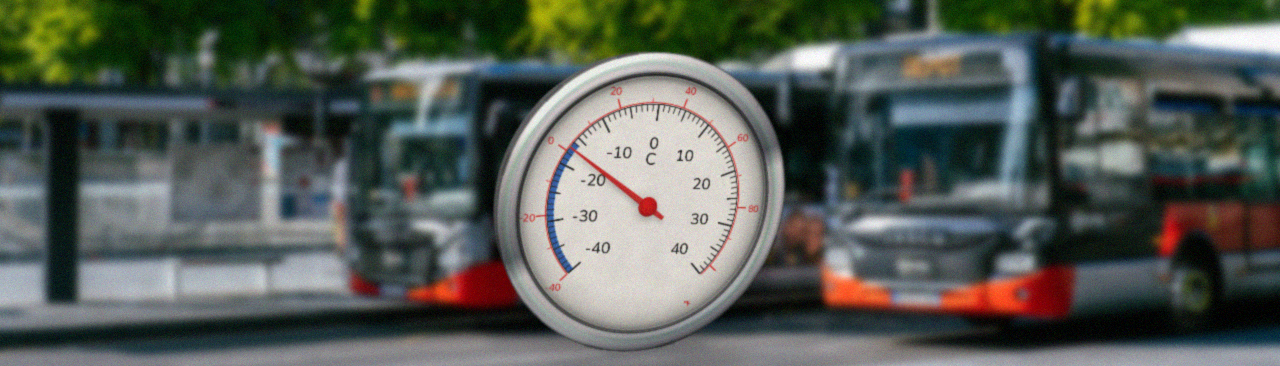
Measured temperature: -17 °C
